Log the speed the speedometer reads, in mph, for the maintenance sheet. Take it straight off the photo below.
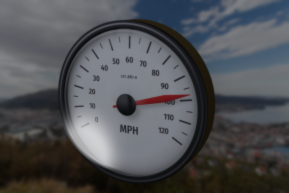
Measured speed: 97.5 mph
